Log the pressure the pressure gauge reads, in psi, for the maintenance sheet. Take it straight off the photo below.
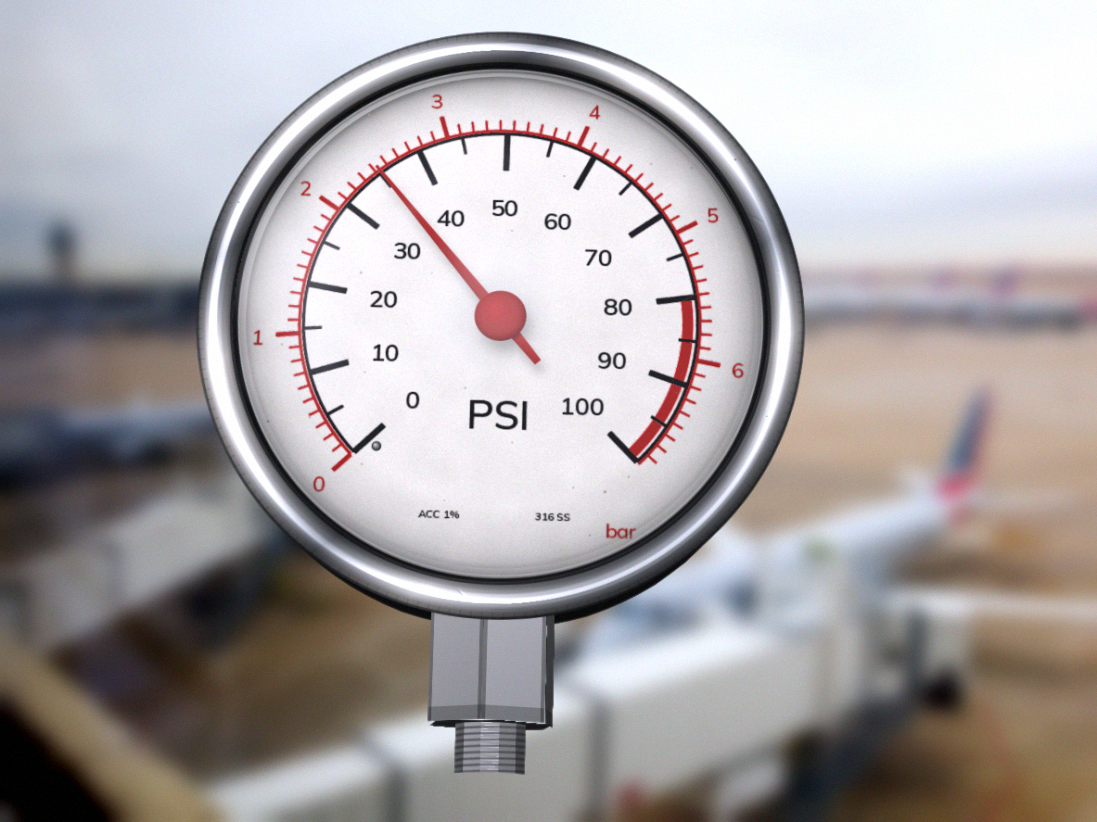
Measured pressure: 35 psi
